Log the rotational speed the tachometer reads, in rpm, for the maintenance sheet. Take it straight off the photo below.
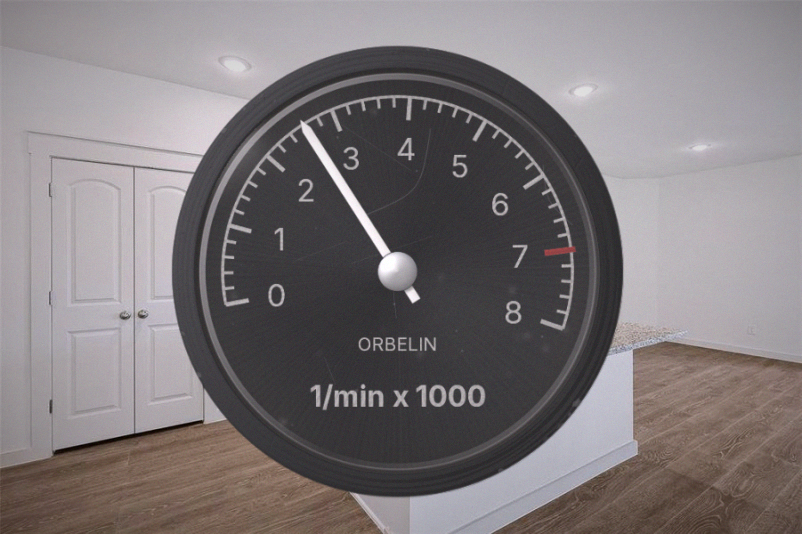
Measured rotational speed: 2600 rpm
